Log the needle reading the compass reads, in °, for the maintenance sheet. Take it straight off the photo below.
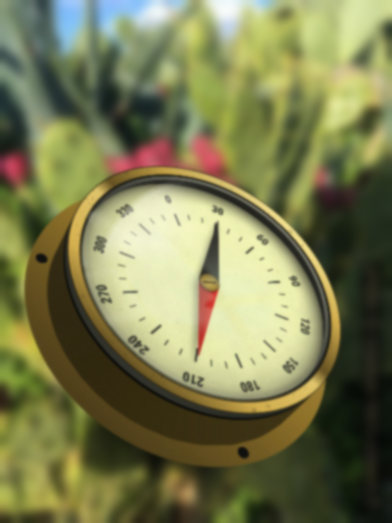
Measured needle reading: 210 °
